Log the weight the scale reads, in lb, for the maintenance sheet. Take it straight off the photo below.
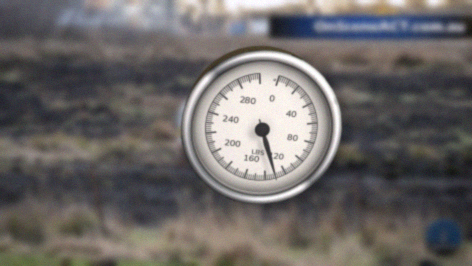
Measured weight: 130 lb
